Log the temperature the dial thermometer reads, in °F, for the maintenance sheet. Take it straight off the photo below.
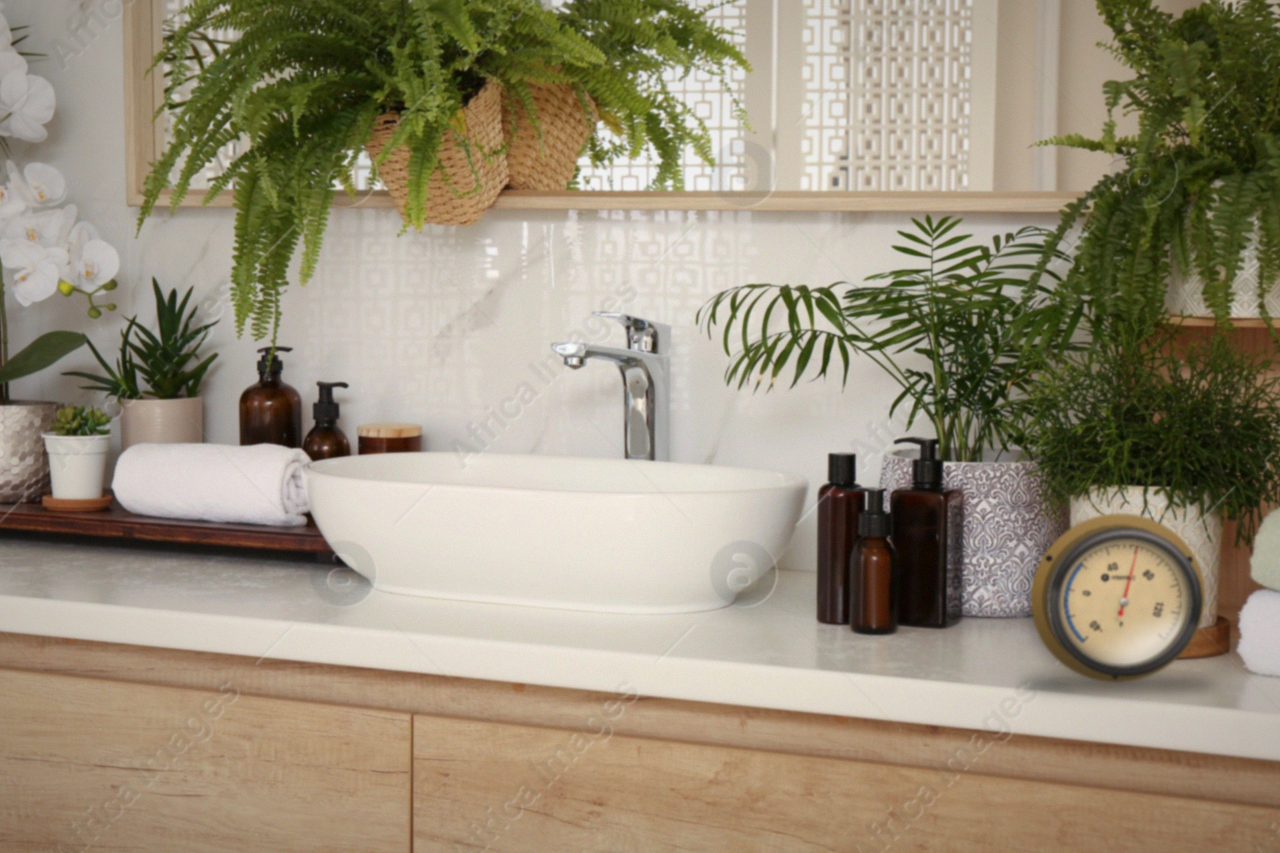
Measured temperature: 60 °F
